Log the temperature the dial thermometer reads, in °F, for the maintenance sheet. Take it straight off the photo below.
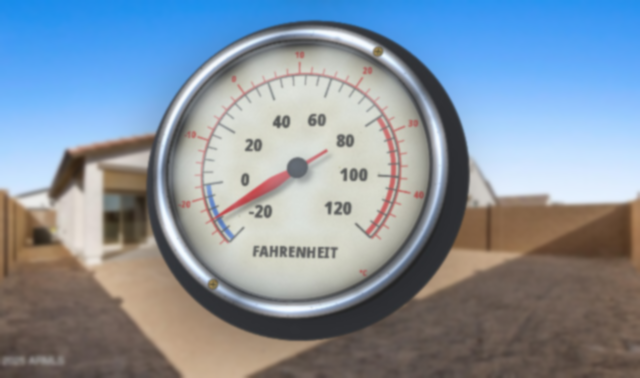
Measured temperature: -12 °F
